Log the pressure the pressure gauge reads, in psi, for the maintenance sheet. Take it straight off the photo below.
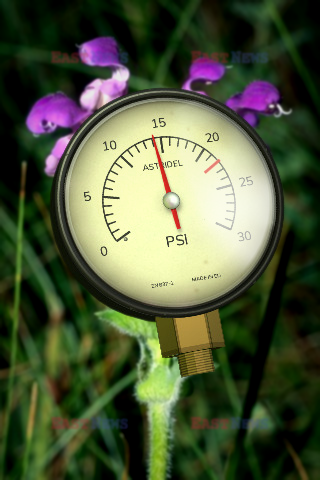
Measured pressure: 14 psi
